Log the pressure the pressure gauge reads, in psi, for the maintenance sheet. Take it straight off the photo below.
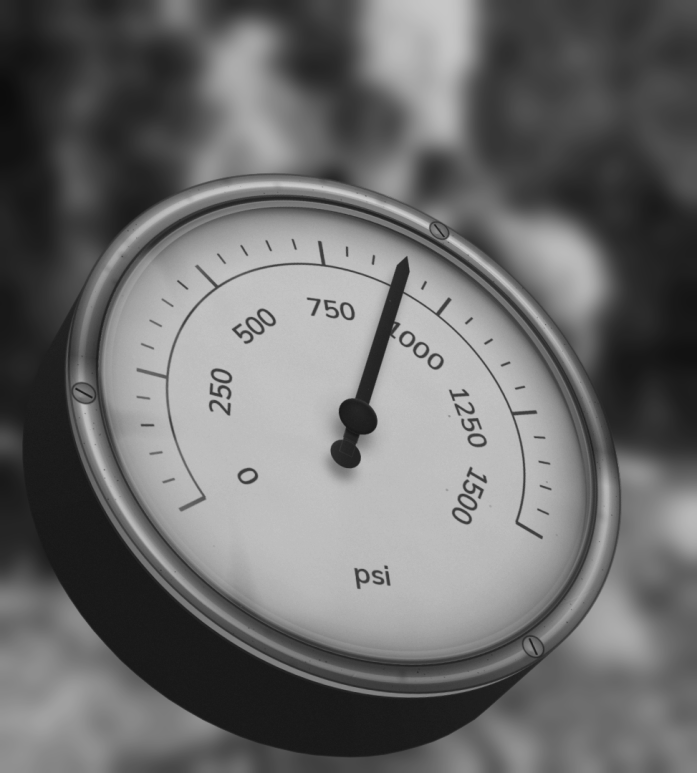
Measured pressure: 900 psi
